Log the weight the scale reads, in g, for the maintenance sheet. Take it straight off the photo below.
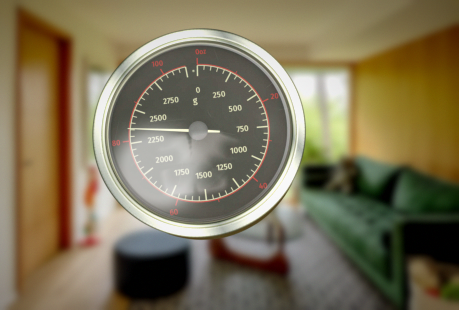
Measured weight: 2350 g
